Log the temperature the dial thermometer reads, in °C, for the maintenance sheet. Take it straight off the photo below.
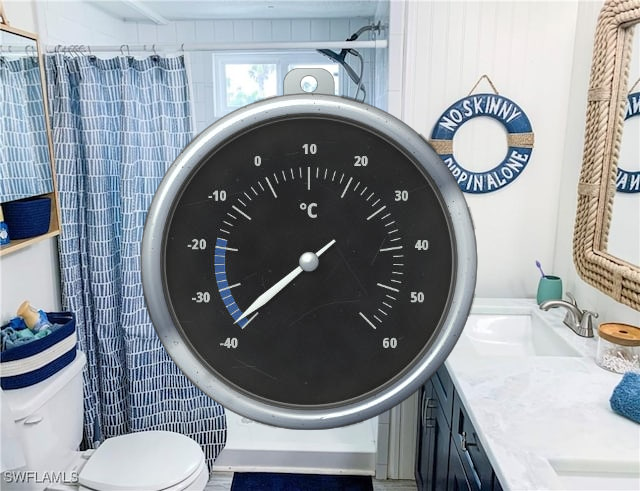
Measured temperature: -38 °C
